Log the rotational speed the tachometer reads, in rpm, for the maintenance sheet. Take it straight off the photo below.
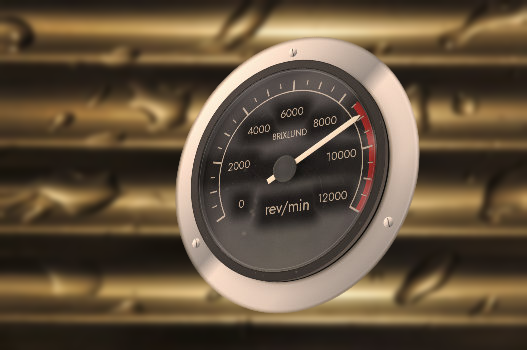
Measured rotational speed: 9000 rpm
